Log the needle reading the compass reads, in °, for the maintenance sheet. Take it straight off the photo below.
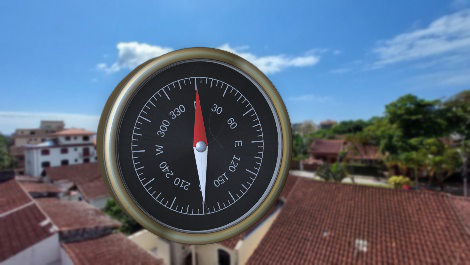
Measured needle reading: 0 °
